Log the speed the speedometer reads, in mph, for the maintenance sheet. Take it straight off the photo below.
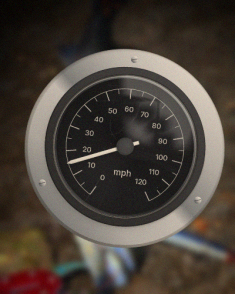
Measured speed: 15 mph
